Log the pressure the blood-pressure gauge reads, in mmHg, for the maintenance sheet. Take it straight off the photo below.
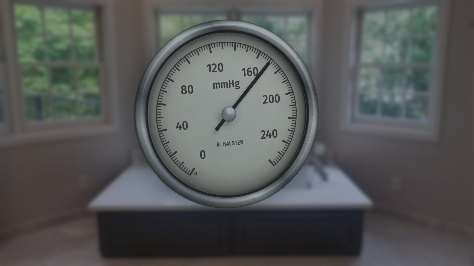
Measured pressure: 170 mmHg
